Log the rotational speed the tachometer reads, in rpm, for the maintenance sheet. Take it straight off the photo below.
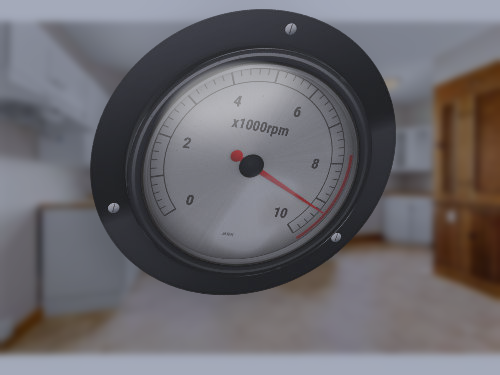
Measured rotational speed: 9200 rpm
